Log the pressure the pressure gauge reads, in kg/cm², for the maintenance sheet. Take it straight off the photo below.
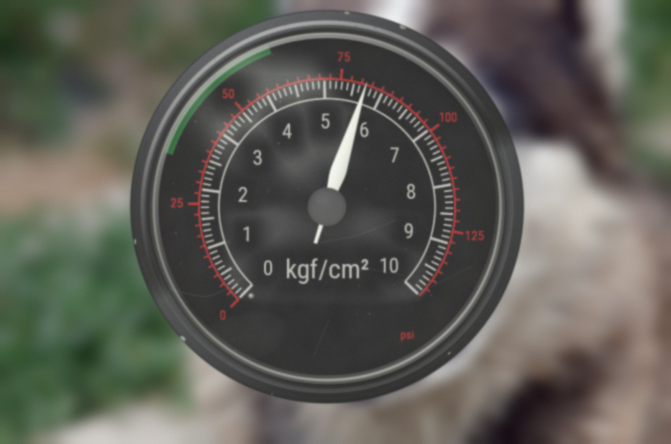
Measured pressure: 5.7 kg/cm²
